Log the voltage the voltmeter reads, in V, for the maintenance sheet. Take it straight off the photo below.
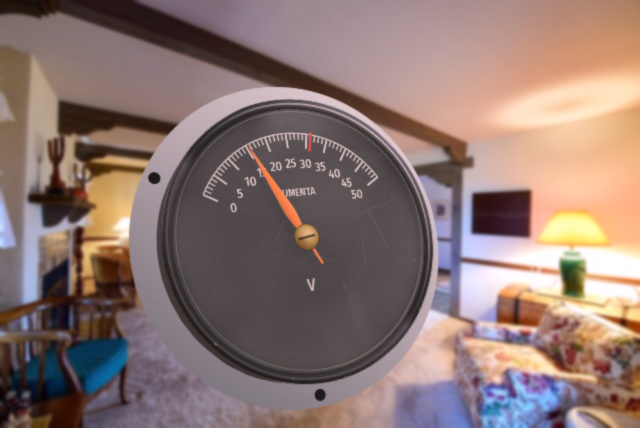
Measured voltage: 15 V
